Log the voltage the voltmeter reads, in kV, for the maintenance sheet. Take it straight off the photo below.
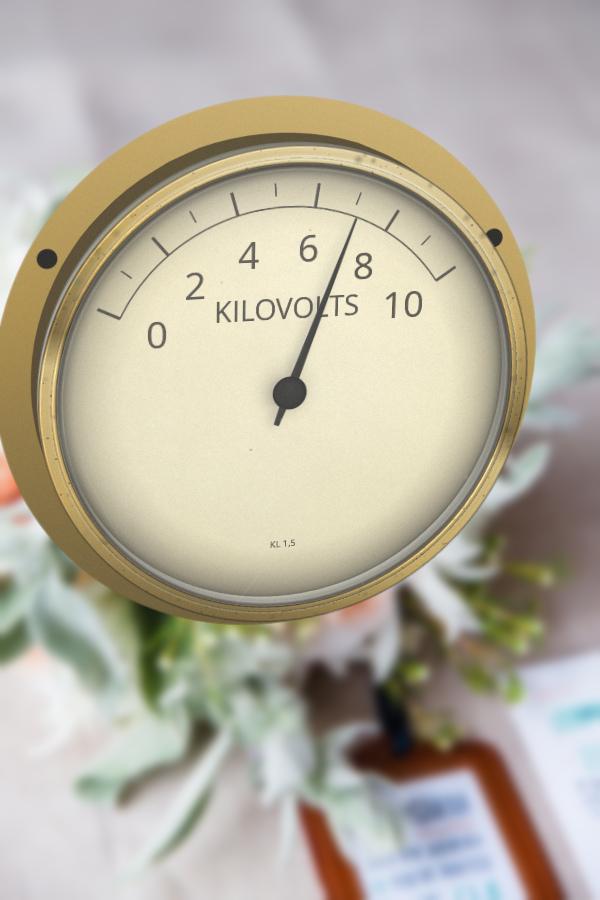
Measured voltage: 7 kV
